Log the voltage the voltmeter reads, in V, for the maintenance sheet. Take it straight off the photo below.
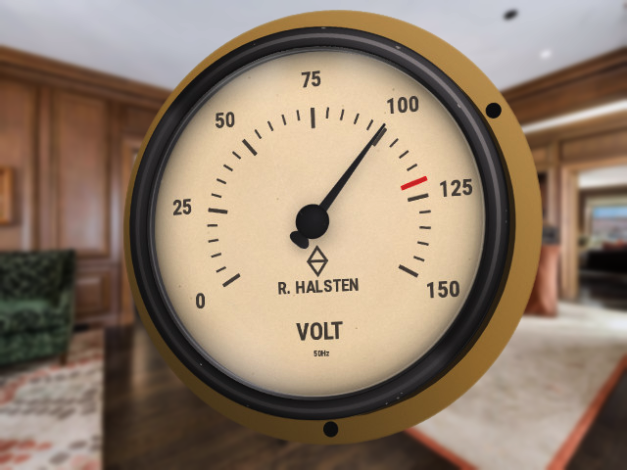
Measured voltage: 100 V
